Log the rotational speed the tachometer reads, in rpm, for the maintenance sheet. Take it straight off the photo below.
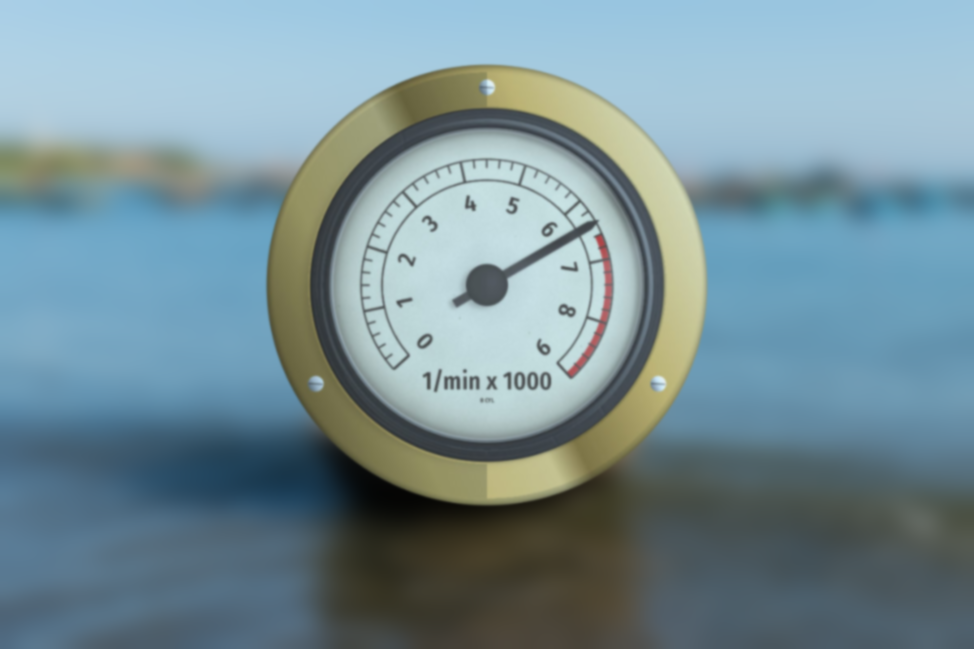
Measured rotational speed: 6400 rpm
